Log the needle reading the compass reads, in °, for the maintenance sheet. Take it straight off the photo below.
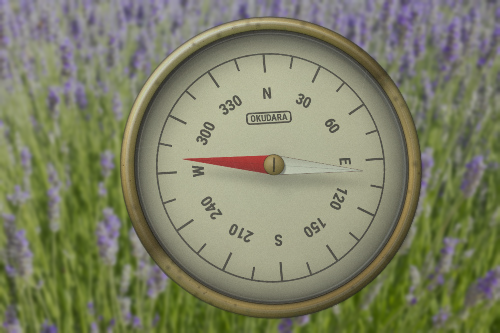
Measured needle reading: 277.5 °
